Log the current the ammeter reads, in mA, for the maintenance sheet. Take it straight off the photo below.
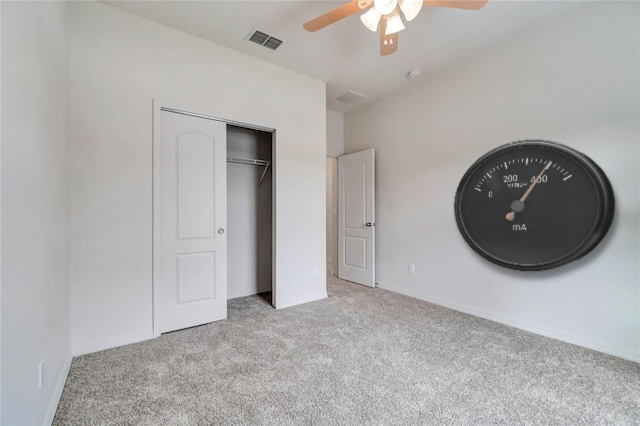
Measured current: 400 mA
